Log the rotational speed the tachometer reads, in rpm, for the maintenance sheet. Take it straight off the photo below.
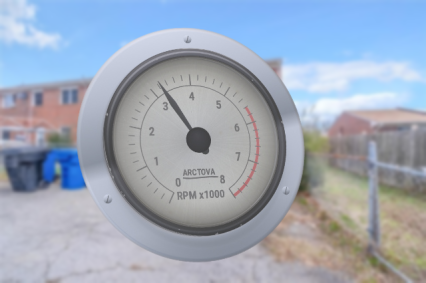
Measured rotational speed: 3200 rpm
